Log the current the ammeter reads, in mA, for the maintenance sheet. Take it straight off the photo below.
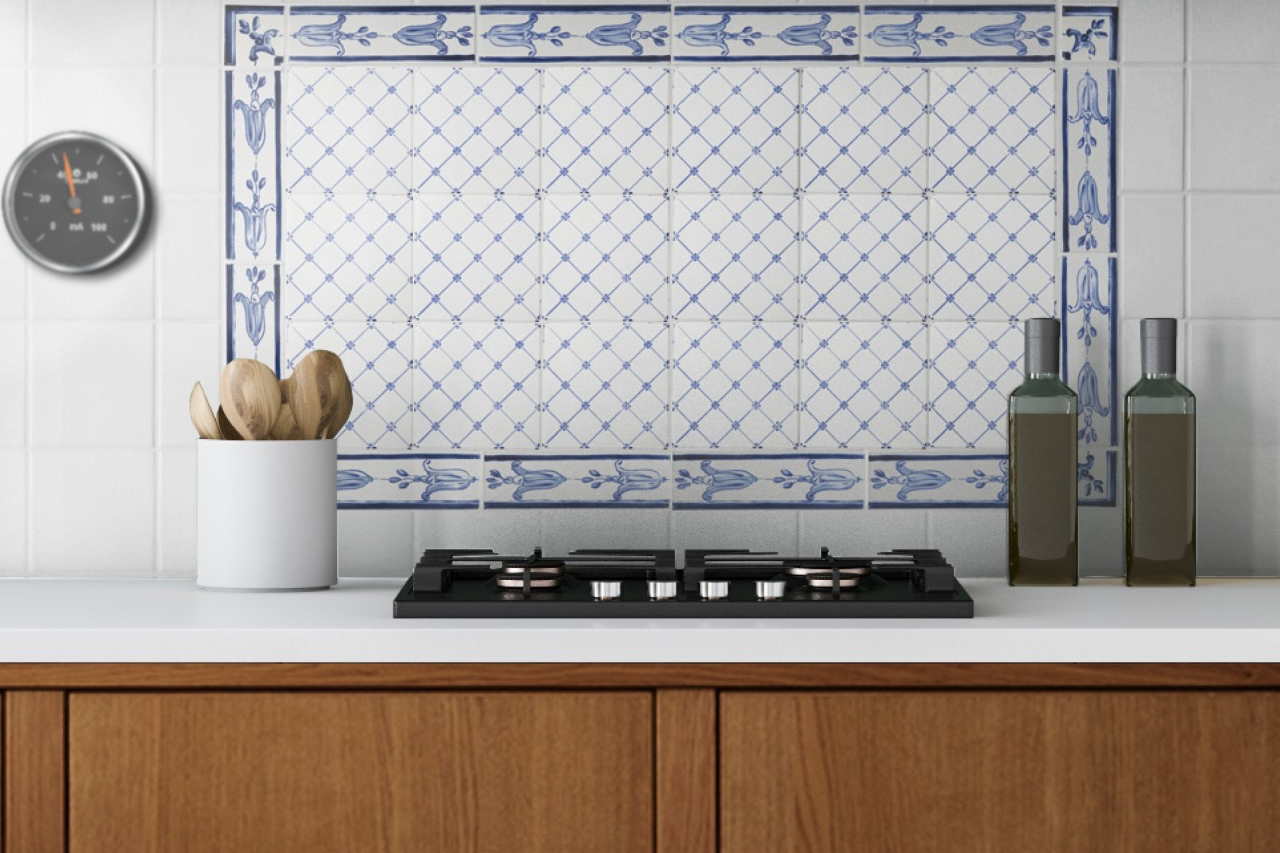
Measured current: 45 mA
